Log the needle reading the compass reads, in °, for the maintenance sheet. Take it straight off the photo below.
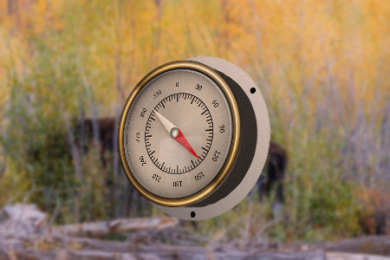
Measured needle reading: 135 °
